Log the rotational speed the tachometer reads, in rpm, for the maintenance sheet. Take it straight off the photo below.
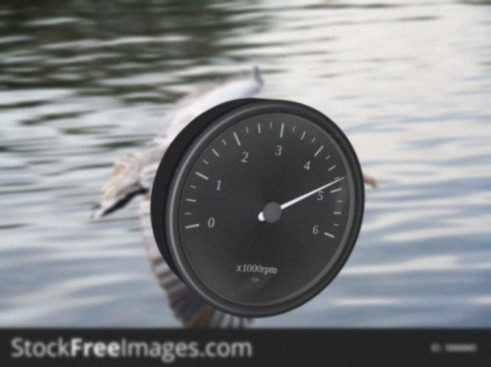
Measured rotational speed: 4750 rpm
